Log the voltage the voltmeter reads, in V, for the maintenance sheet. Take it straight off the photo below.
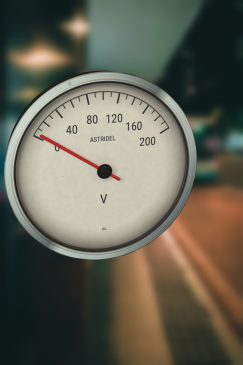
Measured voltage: 5 V
